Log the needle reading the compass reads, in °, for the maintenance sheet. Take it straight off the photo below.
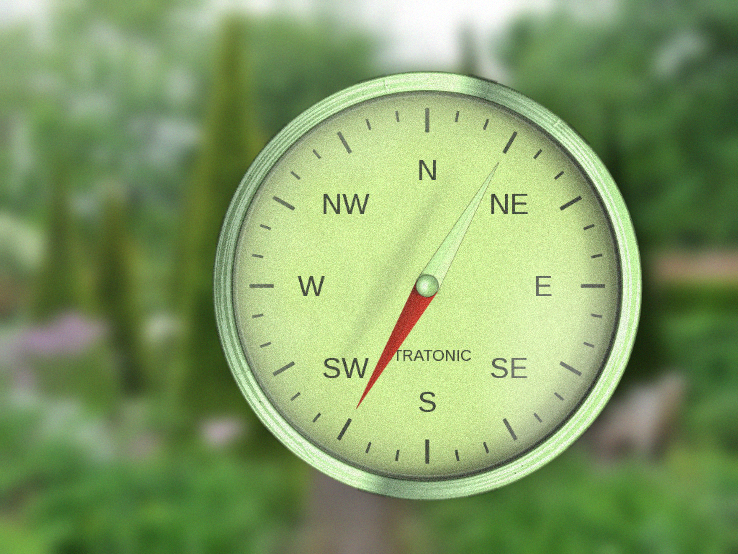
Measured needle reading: 210 °
